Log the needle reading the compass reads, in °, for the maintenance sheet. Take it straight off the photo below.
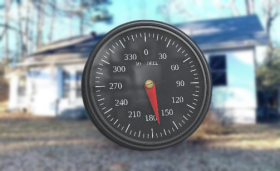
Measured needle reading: 170 °
